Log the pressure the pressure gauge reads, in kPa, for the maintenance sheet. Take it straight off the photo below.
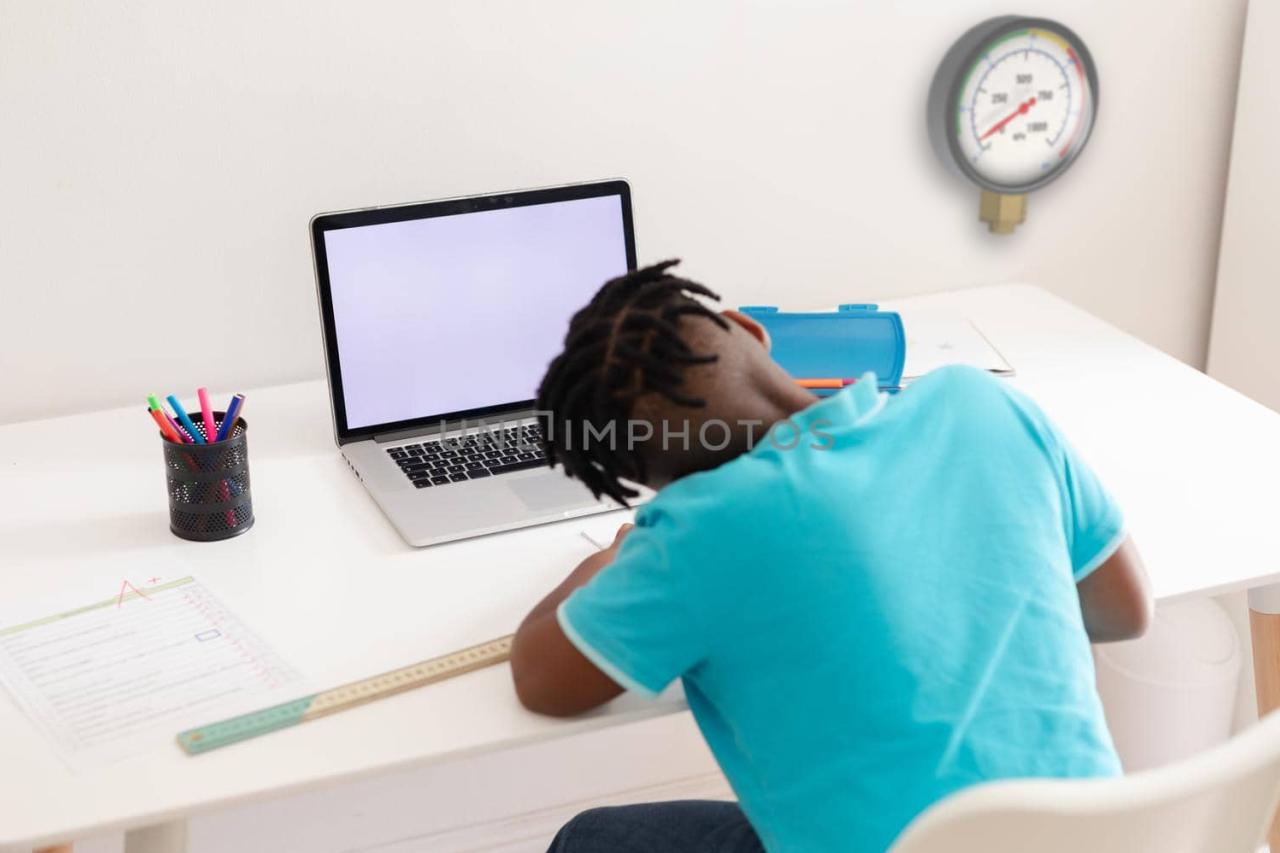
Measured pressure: 50 kPa
